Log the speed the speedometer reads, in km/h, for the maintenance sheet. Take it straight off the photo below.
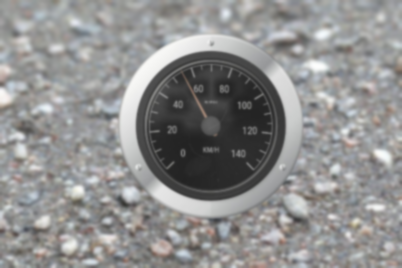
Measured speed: 55 km/h
